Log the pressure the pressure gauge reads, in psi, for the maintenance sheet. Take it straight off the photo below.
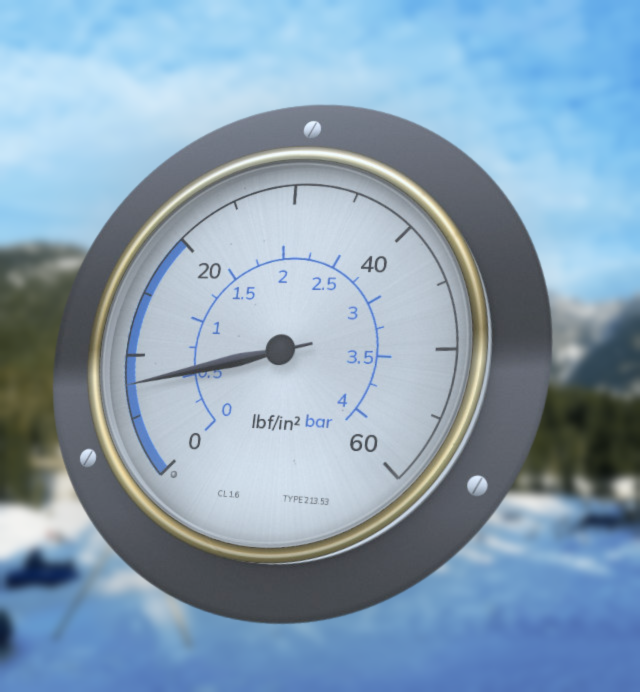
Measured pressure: 7.5 psi
